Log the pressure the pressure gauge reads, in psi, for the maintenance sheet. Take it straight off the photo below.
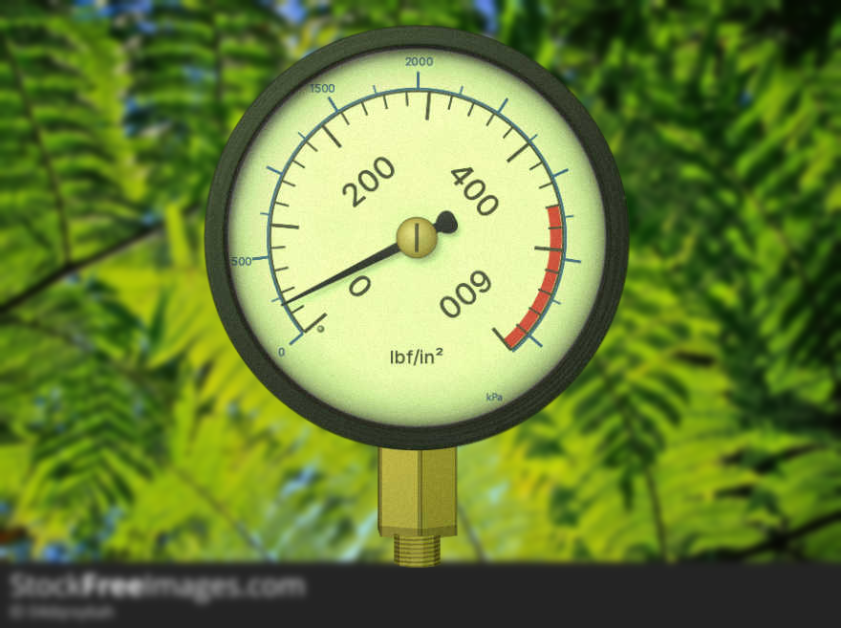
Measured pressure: 30 psi
